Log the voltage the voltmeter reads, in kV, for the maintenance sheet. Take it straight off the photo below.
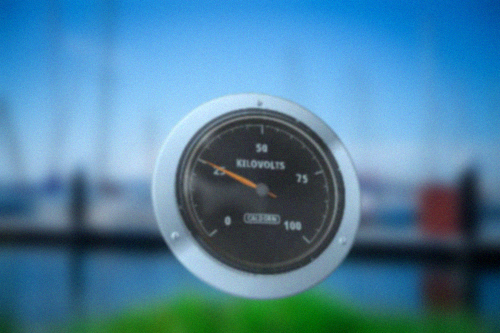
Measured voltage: 25 kV
